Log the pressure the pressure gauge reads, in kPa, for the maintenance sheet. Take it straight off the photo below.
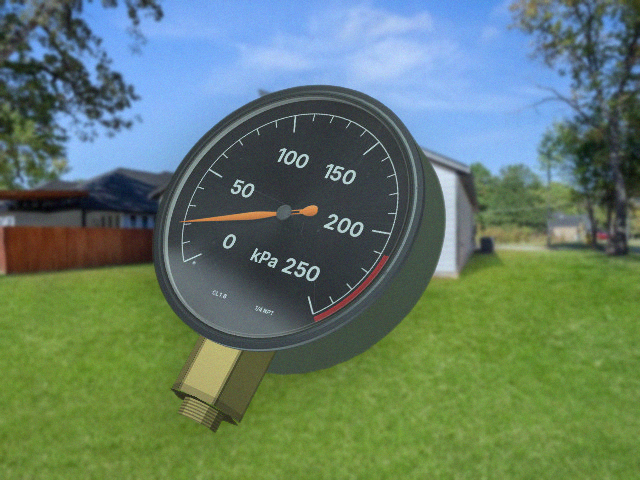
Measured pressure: 20 kPa
